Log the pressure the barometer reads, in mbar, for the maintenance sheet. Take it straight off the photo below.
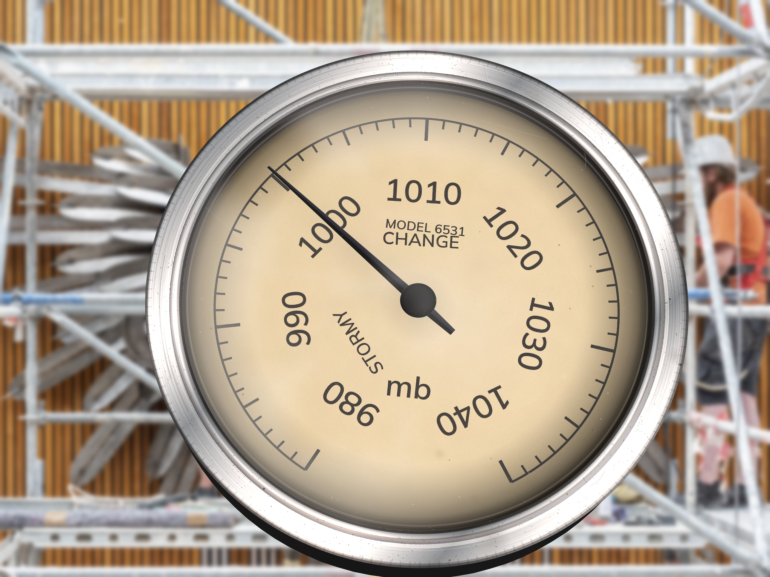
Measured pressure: 1000 mbar
